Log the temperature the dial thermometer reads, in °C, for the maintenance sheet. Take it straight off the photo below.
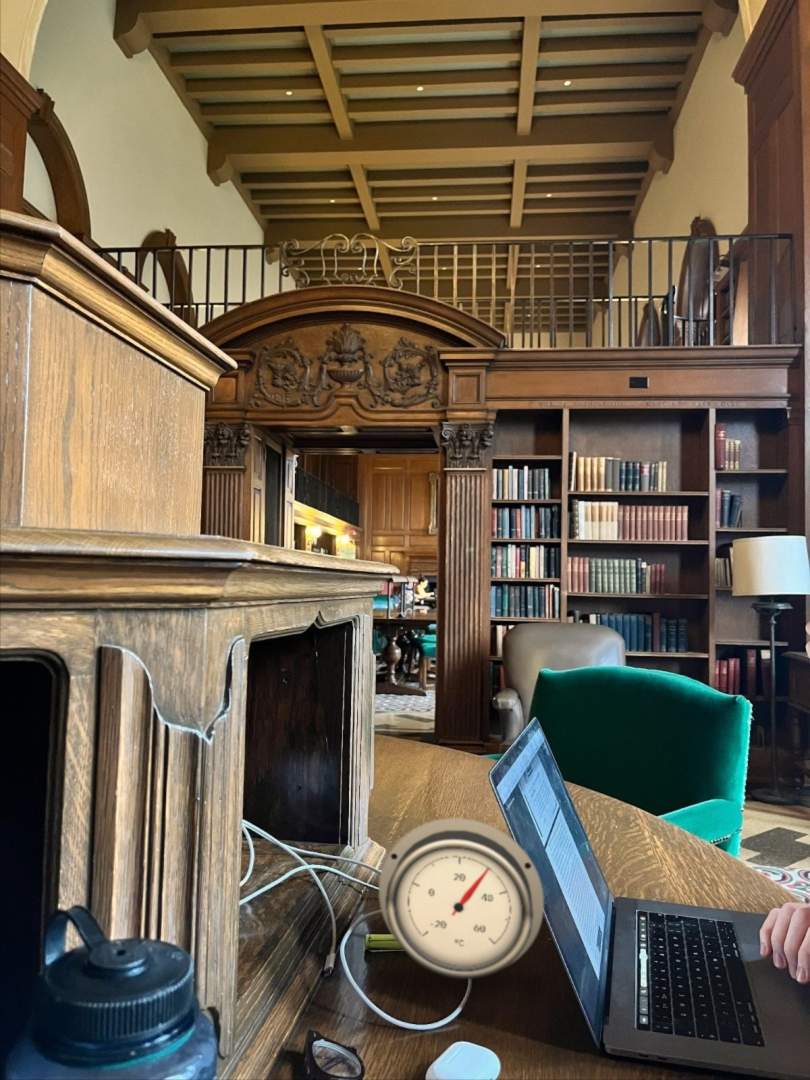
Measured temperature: 30 °C
